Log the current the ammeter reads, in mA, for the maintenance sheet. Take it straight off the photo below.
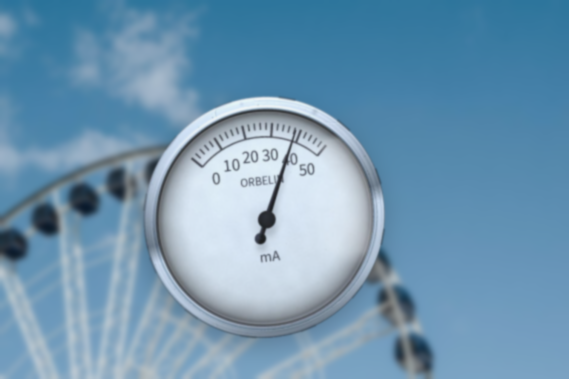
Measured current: 38 mA
